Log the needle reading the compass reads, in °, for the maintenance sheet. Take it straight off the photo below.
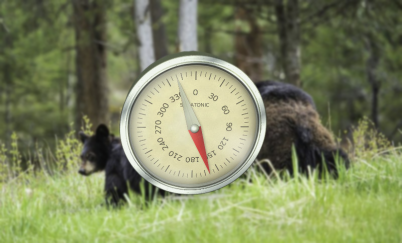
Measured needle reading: 160 °
